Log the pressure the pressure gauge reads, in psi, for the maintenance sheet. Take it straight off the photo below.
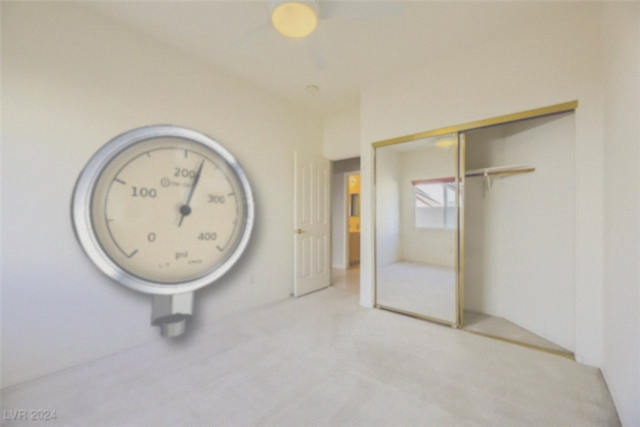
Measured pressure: 225 psi
